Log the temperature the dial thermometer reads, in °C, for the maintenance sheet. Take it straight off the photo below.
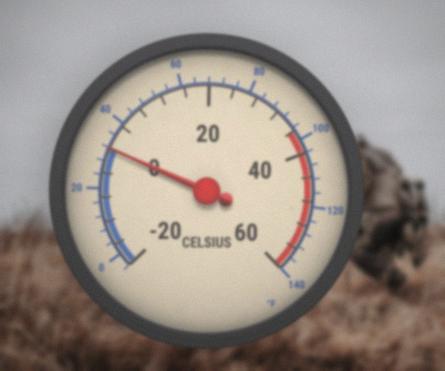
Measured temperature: 0 °C
